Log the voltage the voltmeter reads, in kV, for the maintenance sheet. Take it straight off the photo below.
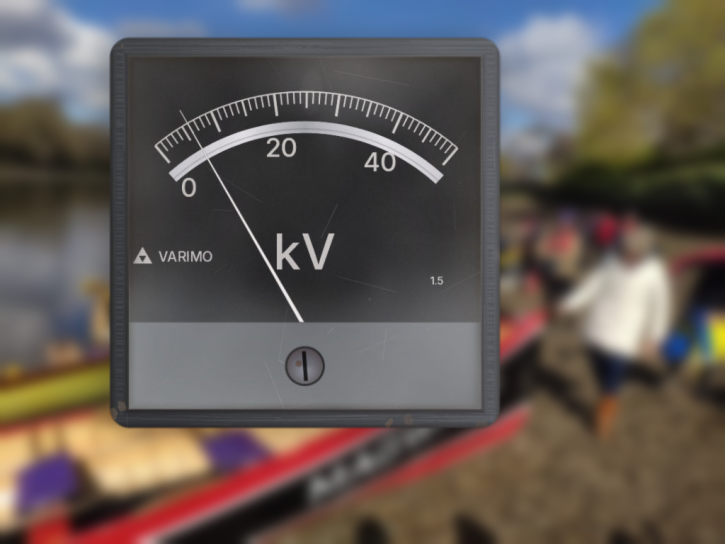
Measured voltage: 6 kV
